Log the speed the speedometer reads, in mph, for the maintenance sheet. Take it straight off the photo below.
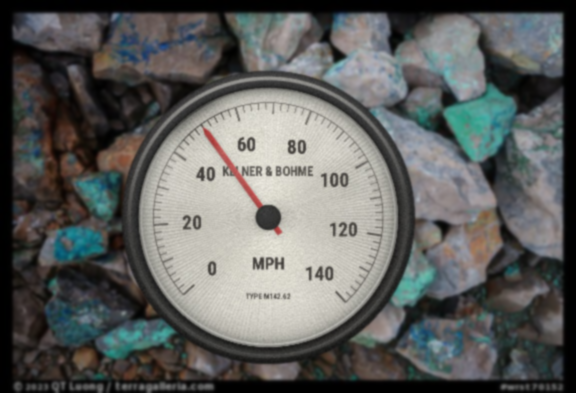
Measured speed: 50 mph
